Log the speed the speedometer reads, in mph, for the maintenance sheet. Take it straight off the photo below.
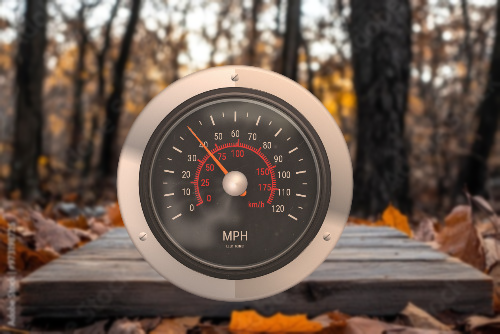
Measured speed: 40 mph
